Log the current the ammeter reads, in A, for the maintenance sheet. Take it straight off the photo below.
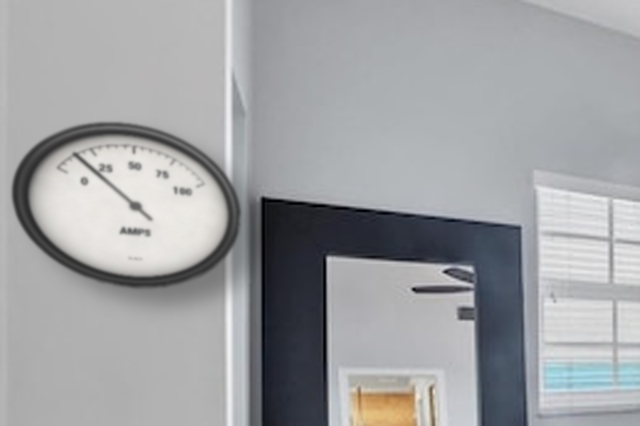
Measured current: 15 A
